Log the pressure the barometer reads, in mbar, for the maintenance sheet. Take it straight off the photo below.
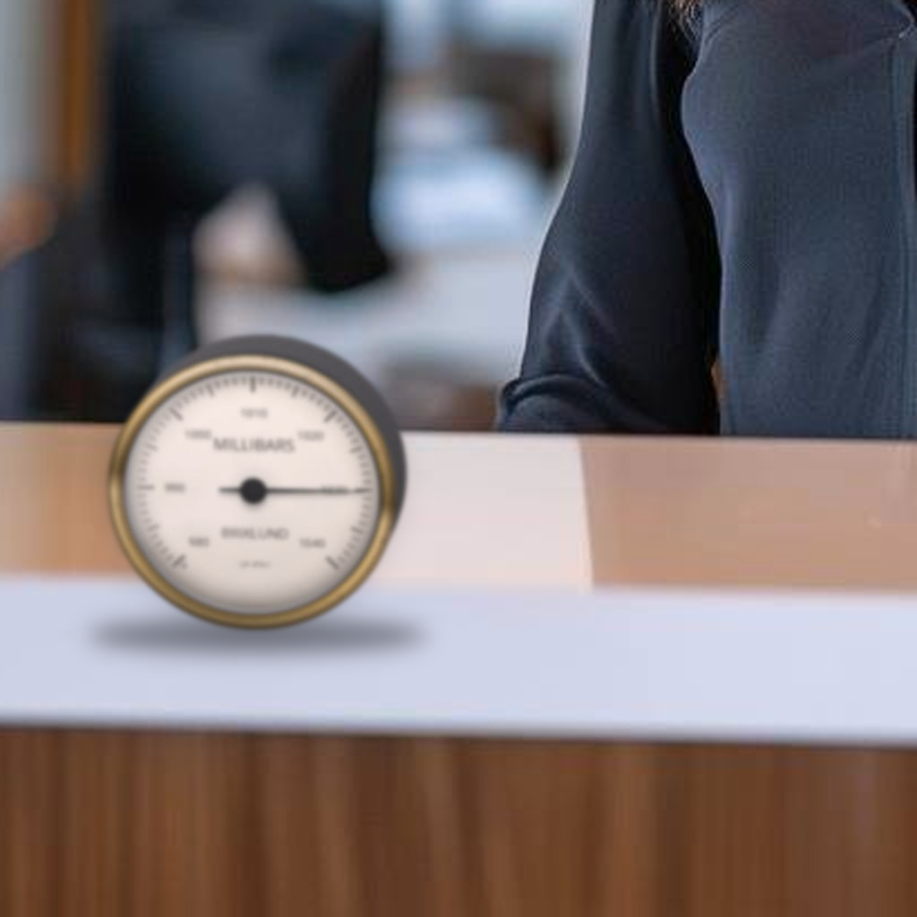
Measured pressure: 1030 mbar
